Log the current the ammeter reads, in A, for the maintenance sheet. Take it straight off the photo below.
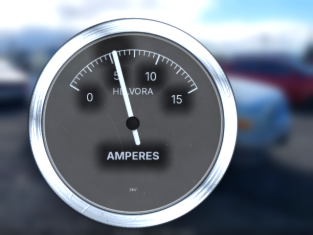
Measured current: 5.5 A
